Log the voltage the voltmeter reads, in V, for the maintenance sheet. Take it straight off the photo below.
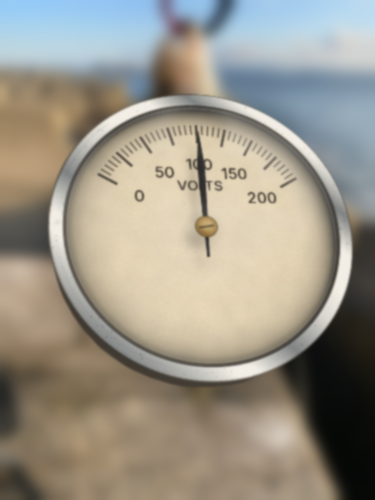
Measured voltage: 100 V
